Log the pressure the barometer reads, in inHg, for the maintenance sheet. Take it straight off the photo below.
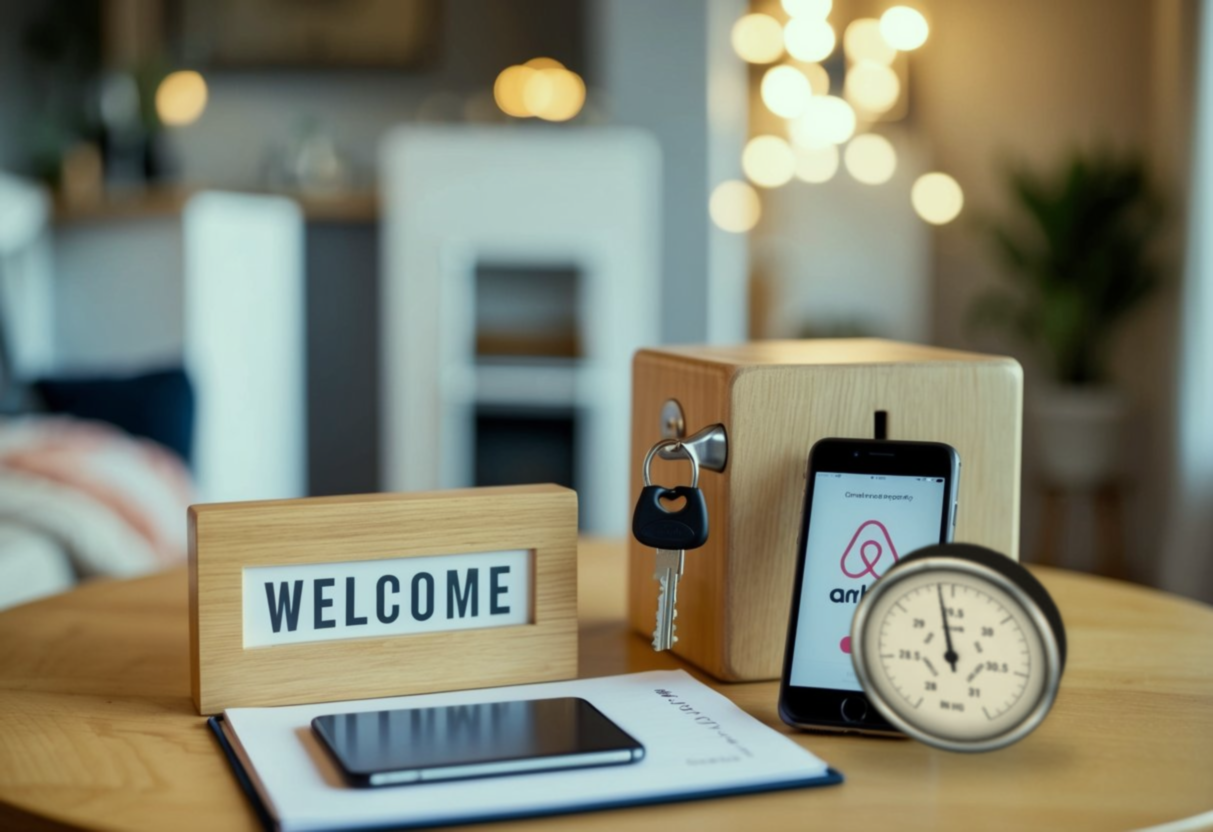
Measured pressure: 29.4 inHg
